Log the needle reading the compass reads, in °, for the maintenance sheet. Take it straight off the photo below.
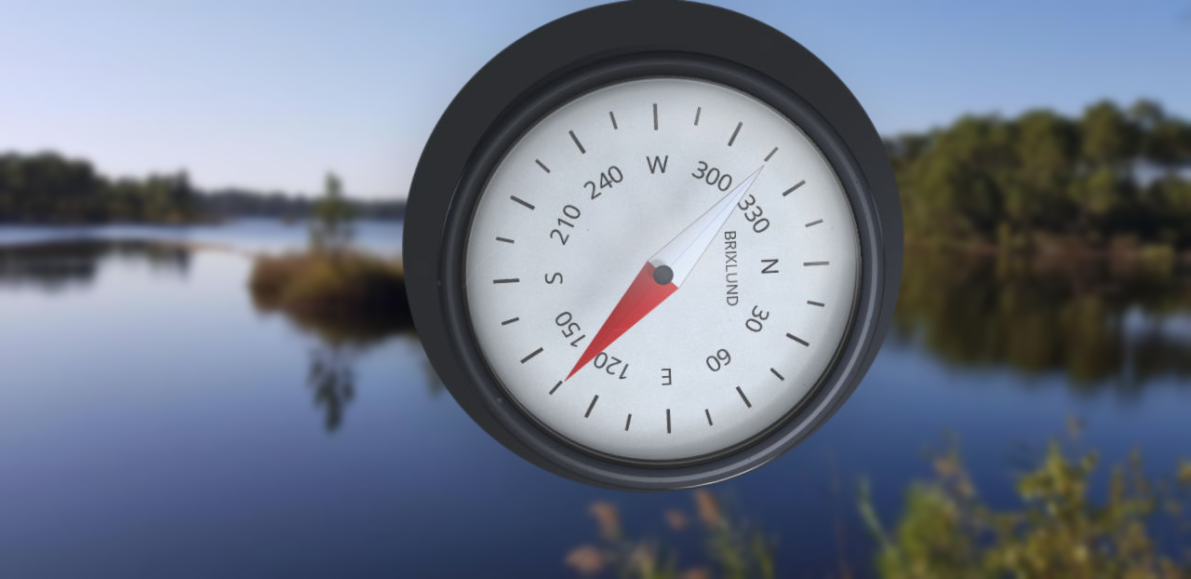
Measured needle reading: 135 °
